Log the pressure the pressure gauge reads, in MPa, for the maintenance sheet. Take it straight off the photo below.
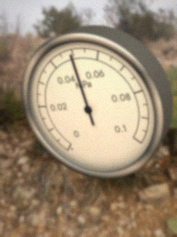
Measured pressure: 0.05 MPa
